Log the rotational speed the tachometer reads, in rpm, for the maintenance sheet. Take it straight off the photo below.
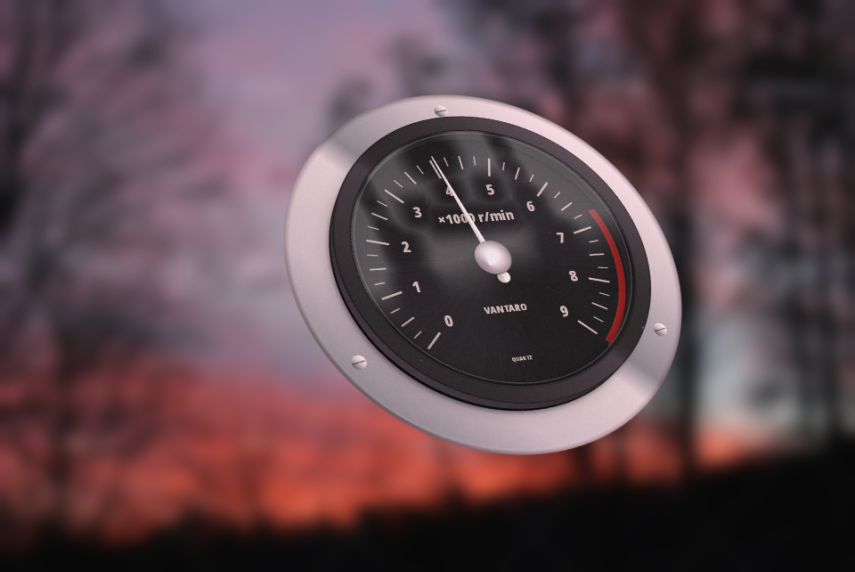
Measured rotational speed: 4000 rpm
